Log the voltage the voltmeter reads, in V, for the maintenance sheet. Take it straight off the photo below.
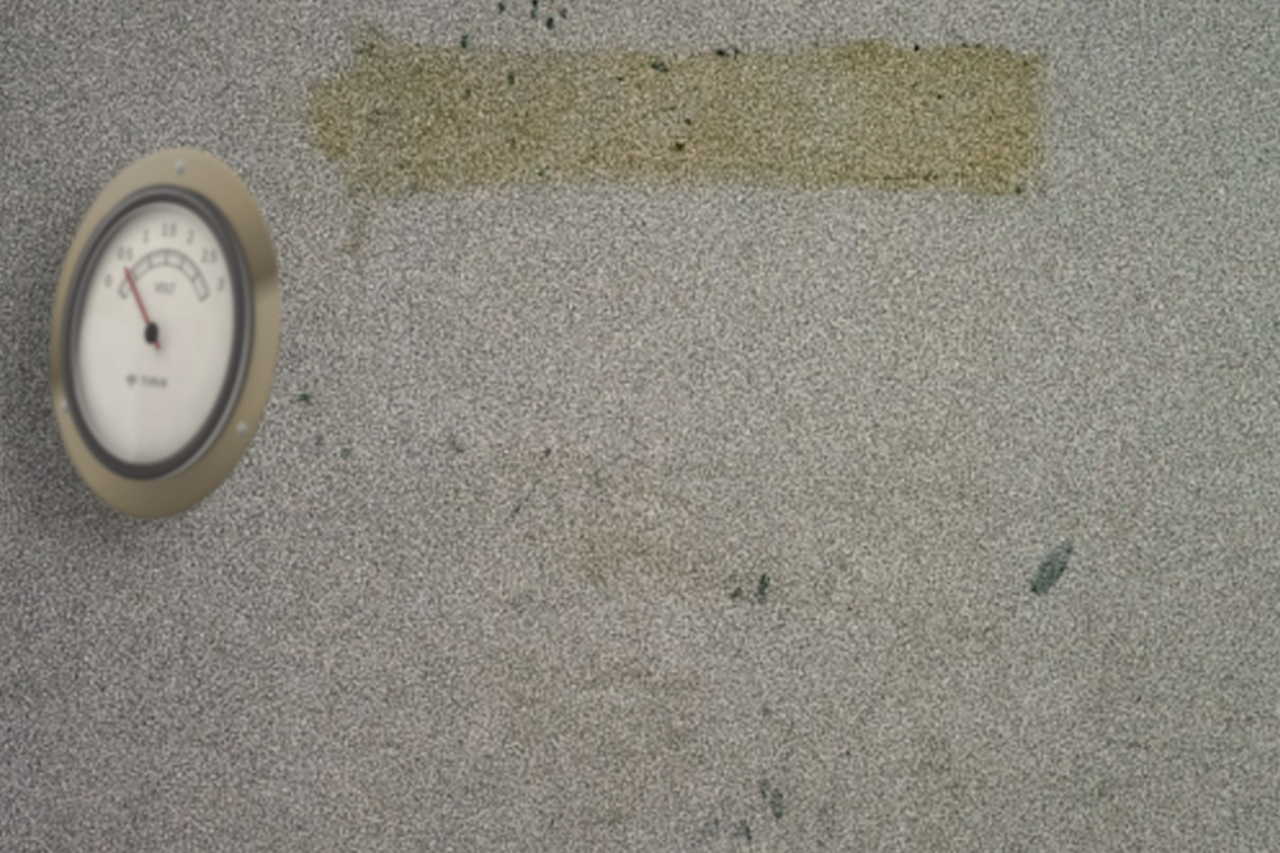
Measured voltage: 0.5 V
